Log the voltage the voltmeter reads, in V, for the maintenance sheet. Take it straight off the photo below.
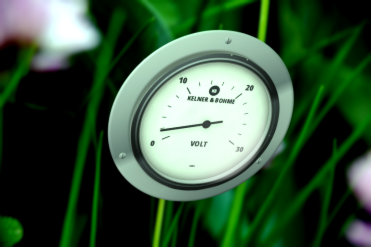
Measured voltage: 2 V
